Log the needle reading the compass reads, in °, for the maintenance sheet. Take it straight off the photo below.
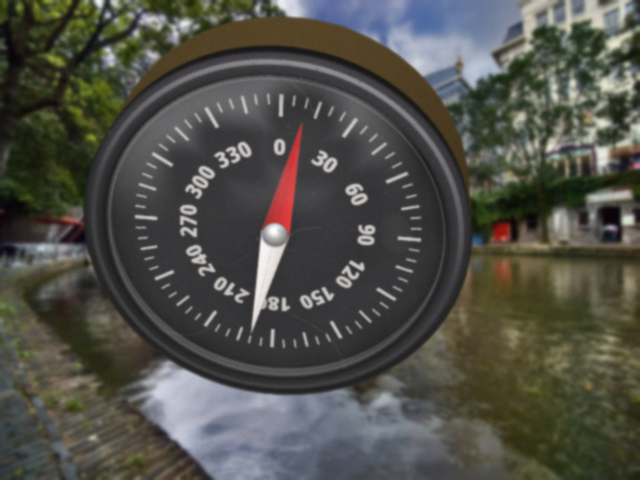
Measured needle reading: 10 °
